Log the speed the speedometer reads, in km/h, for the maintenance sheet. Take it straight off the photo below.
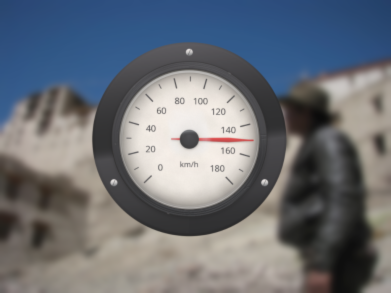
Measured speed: 150 km/h
